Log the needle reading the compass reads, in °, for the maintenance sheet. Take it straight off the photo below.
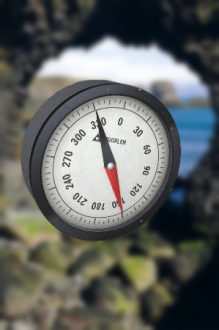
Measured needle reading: 150 °
